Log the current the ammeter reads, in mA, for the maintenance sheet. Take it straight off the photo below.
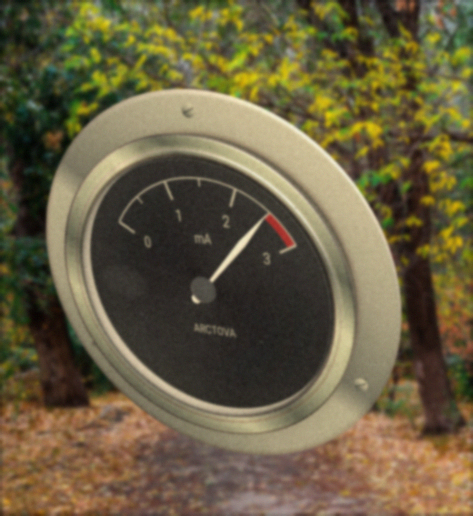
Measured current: 2.5 mA
